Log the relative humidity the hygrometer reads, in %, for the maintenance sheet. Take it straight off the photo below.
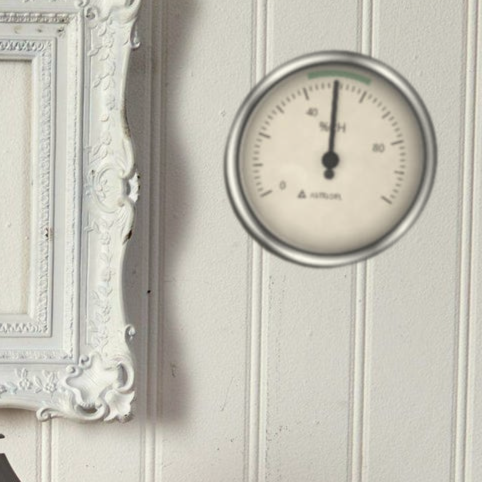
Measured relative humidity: 50 %
